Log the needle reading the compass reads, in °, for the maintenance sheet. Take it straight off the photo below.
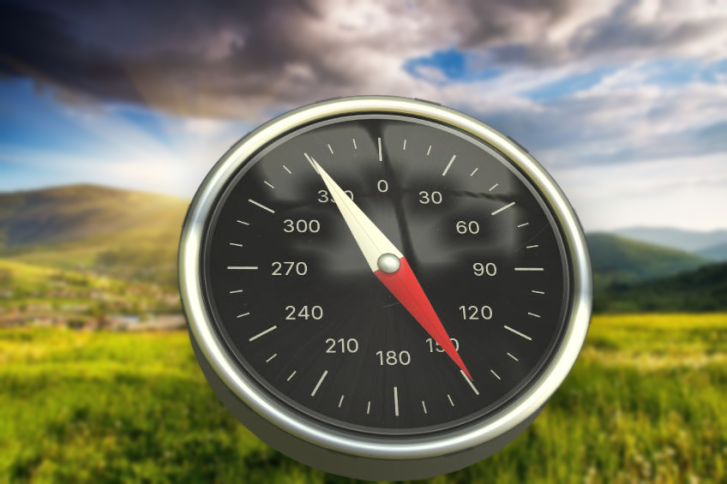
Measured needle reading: 150 °
